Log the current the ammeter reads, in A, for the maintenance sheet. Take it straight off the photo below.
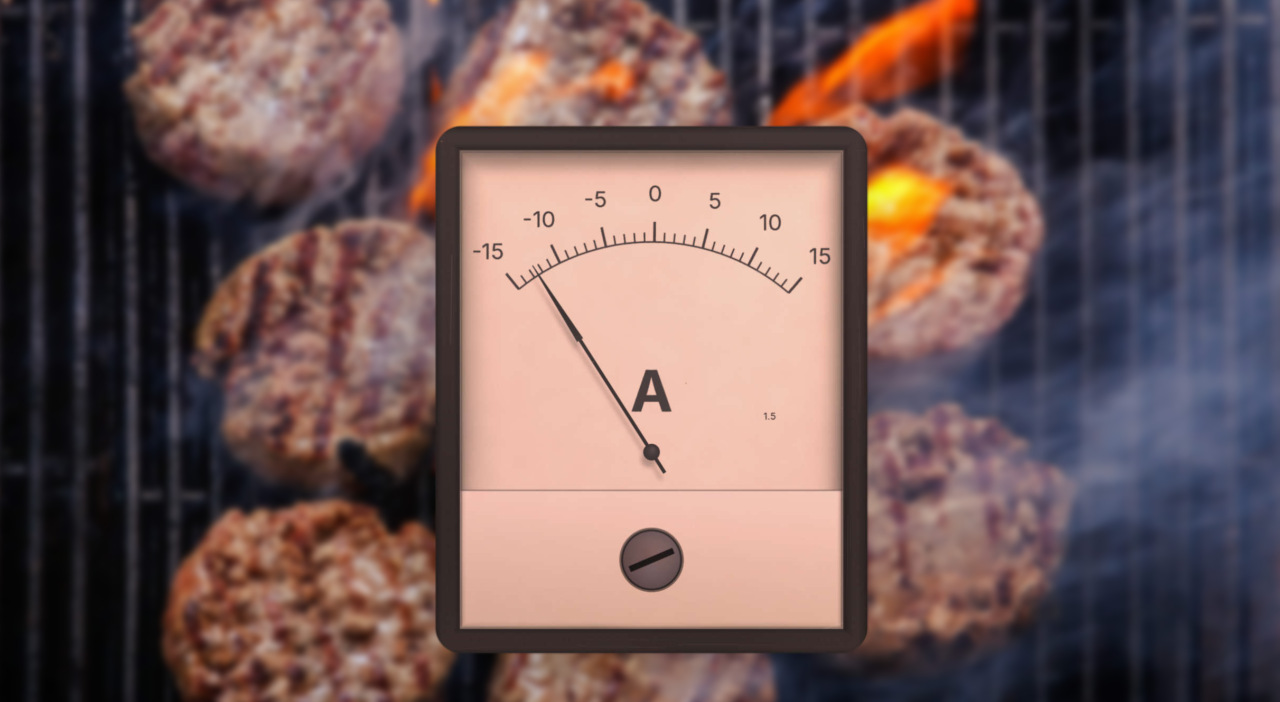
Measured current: -12.5 A
